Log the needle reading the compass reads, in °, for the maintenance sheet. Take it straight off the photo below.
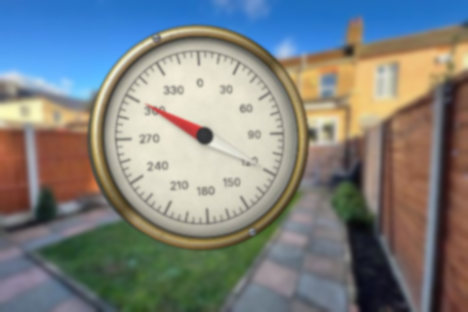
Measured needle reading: 300 °
